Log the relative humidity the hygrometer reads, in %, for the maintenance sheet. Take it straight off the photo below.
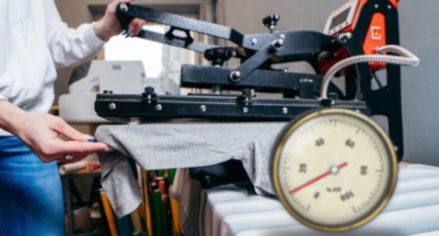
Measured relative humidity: 10 %
